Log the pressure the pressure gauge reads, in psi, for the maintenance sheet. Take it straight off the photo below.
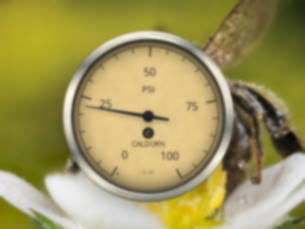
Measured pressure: 22.5 psi
